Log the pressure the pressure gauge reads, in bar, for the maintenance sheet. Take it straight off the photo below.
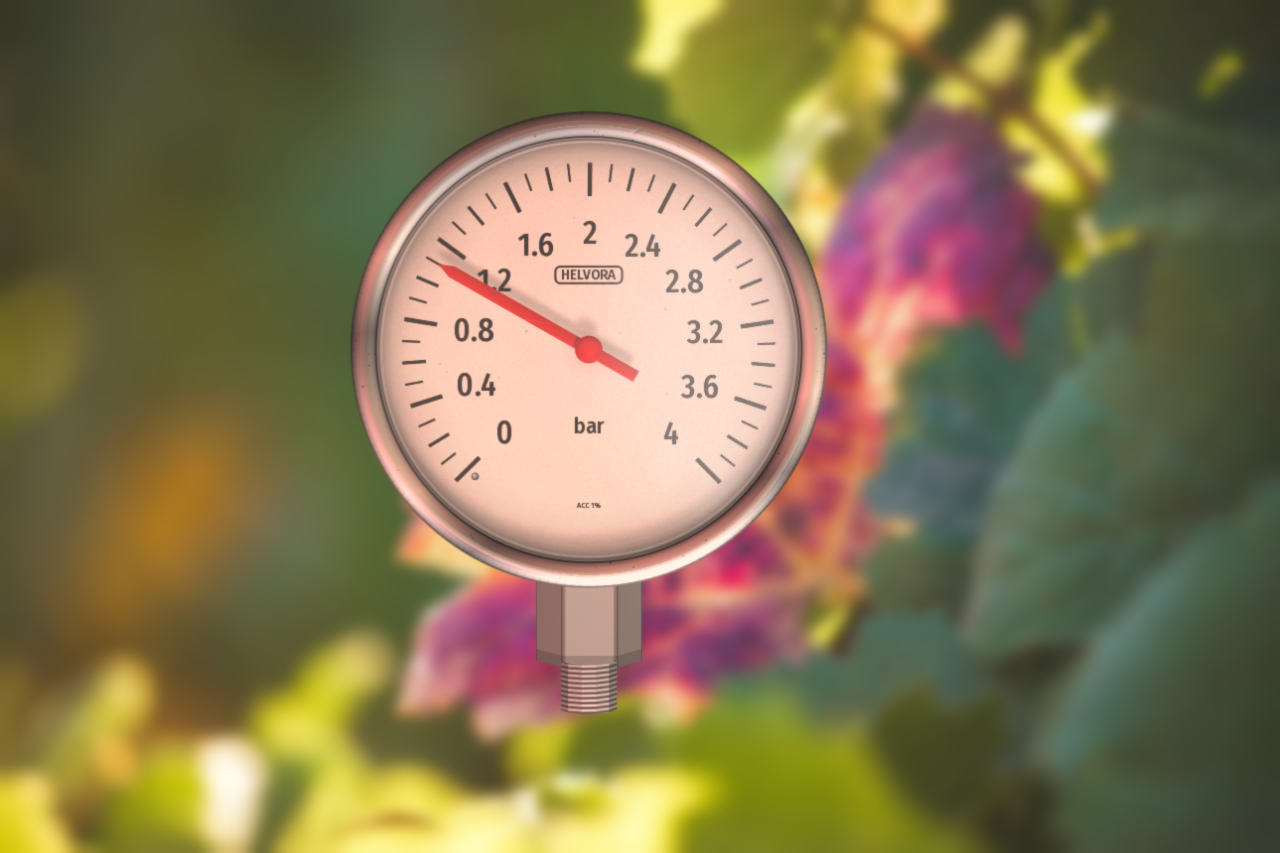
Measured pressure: 1.1 bar
